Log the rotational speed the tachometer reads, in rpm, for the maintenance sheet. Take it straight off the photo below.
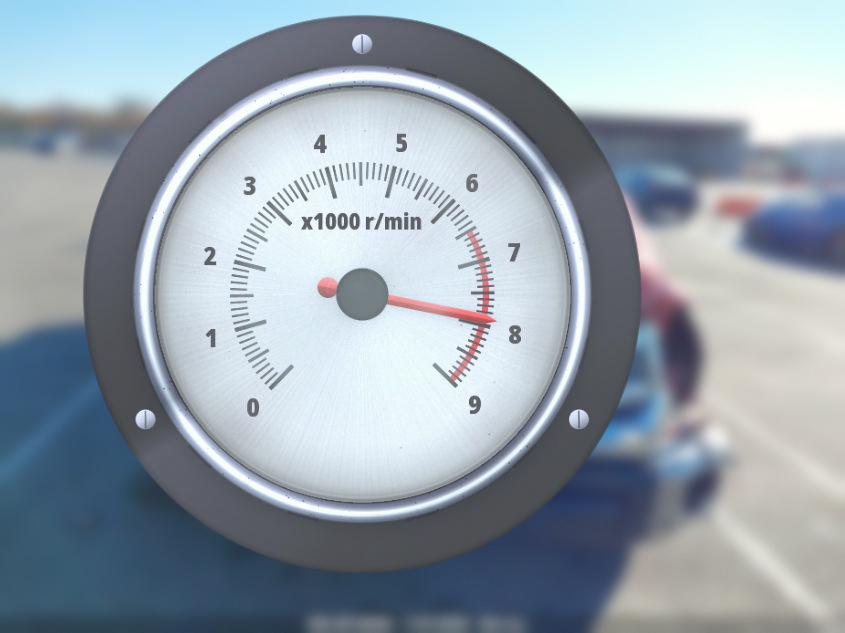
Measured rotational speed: 7900 rpm
